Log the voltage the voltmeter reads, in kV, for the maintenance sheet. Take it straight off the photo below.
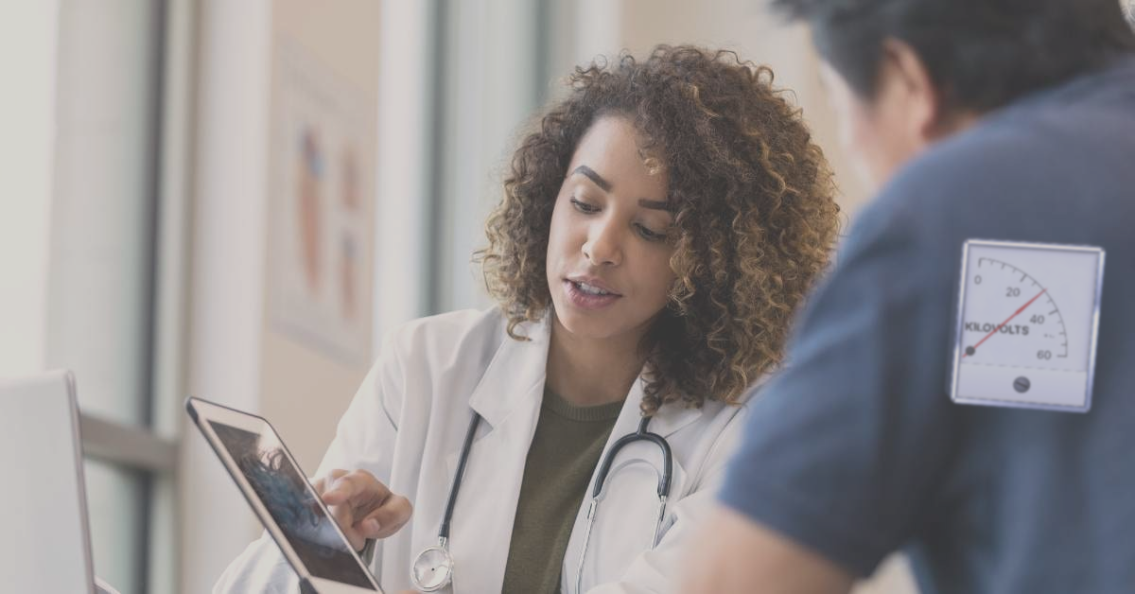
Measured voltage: 30 kV
